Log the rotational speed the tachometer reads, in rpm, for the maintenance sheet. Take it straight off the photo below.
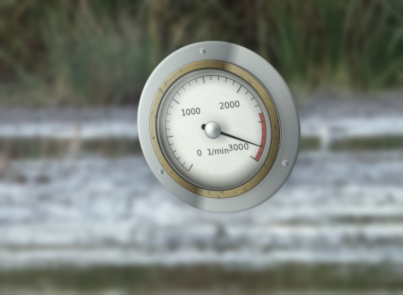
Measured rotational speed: 2800 rpm
